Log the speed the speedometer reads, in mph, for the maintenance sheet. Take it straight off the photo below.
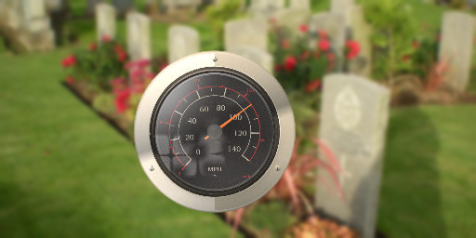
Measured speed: 100 mph
